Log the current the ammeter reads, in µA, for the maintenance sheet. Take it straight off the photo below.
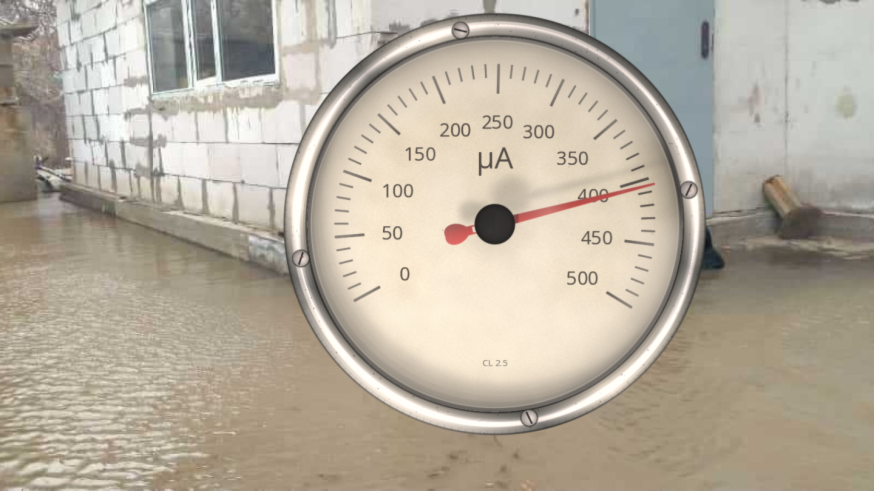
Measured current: 405 µA
